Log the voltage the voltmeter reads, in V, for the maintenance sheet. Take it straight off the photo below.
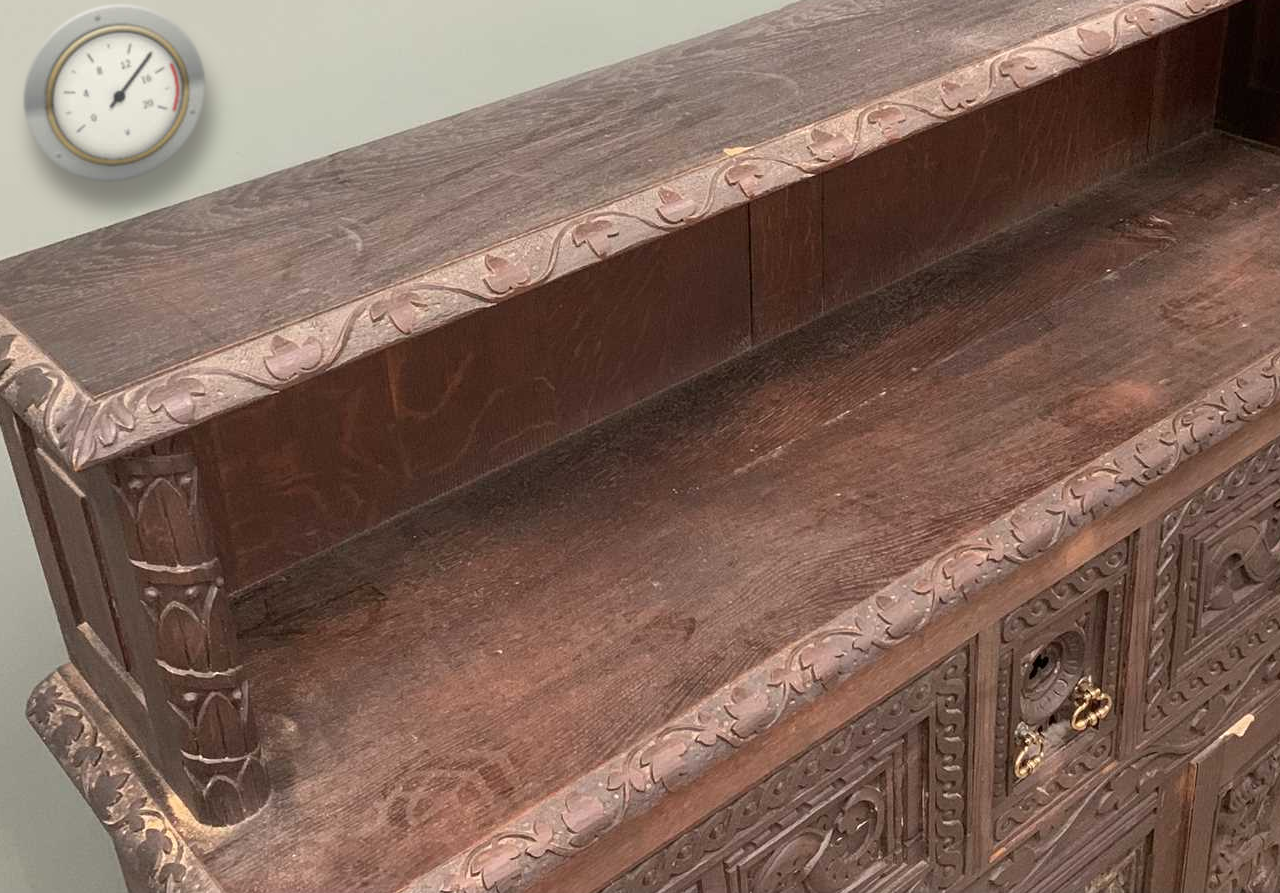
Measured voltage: 14 V
